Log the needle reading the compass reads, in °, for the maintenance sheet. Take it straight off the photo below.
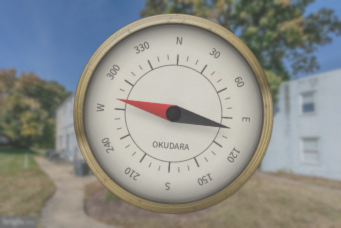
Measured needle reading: 280 °
